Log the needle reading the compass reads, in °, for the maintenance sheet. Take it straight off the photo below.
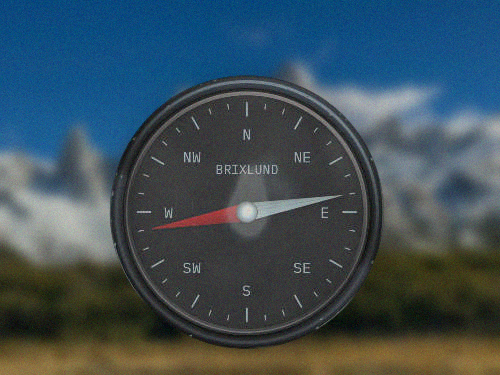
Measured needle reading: 260 °
